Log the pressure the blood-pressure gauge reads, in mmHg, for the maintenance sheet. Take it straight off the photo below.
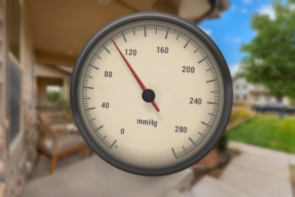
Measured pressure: 110 mmHg
